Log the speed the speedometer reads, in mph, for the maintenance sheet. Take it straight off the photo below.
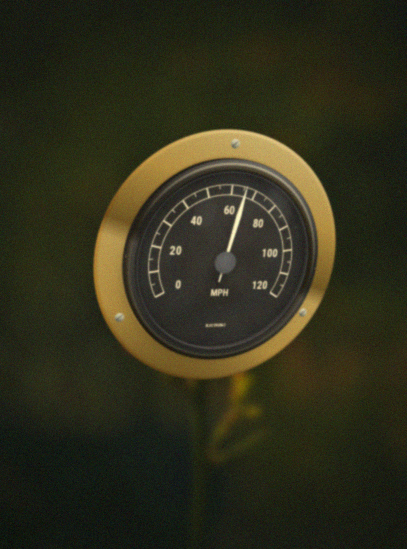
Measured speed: 65 mph
